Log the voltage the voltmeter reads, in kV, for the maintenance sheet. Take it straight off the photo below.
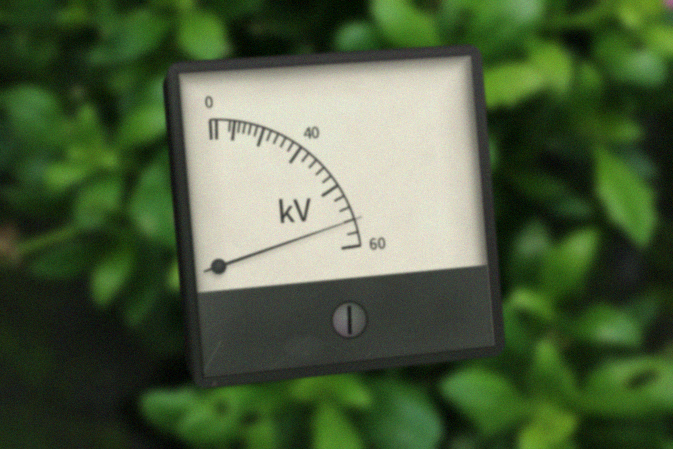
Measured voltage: 56 kV
